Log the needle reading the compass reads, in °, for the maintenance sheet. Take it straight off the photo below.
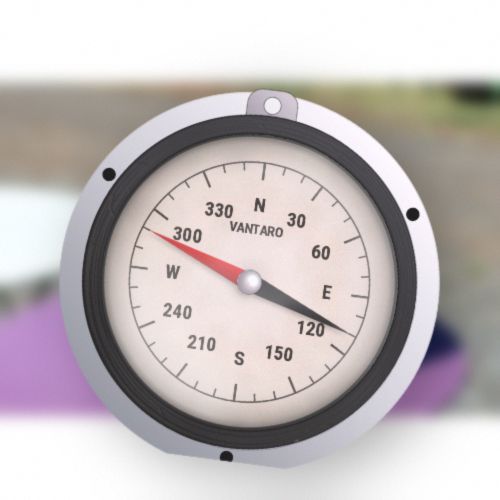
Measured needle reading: 290 °
